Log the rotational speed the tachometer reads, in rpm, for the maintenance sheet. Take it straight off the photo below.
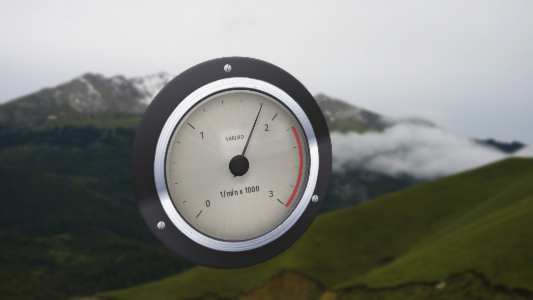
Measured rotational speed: 1800 rpm
